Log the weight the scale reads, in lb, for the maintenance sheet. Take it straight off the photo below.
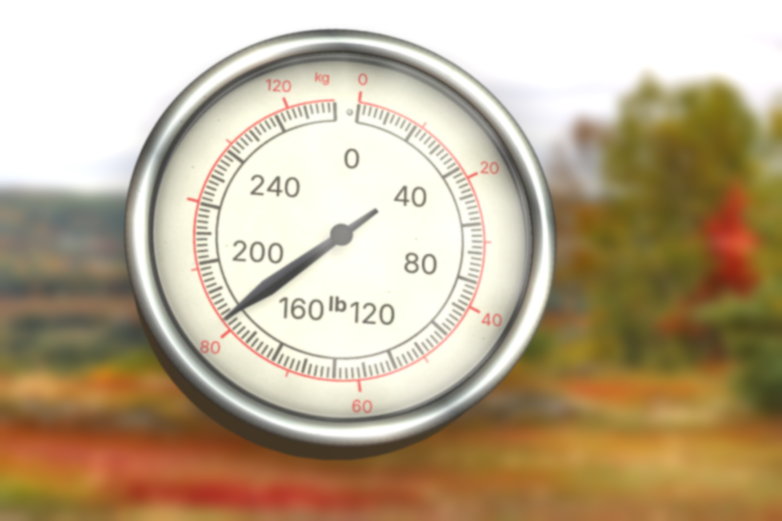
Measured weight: 180 lb
